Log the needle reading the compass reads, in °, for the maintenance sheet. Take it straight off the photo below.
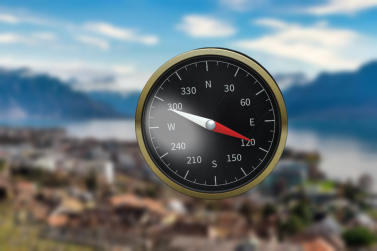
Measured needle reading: 115 °
